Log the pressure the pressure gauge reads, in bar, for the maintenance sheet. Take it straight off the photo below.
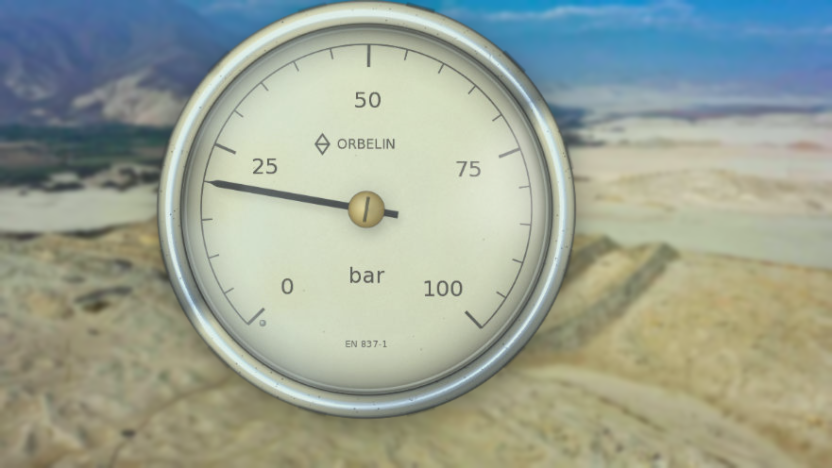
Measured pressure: 20 bar
